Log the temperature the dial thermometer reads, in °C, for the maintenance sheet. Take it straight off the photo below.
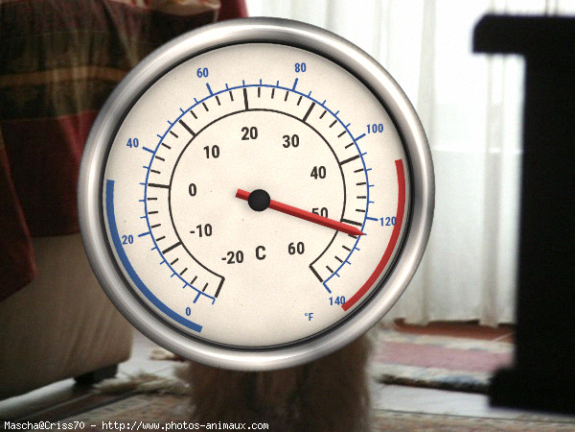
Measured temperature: 51 °C
